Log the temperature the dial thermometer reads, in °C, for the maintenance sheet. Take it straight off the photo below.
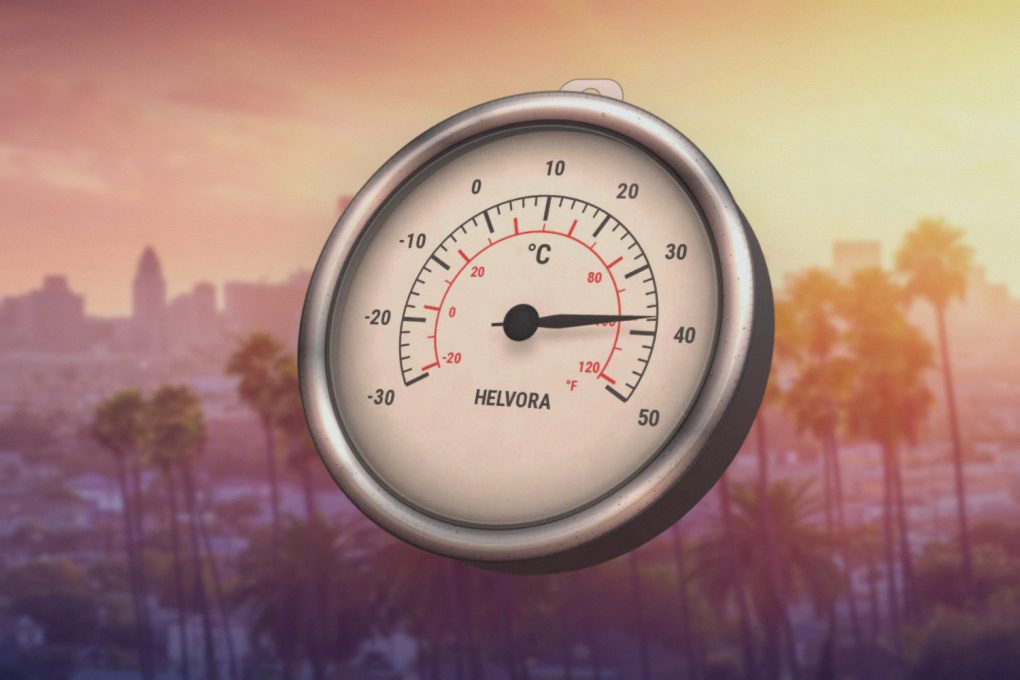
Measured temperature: 38 °C
